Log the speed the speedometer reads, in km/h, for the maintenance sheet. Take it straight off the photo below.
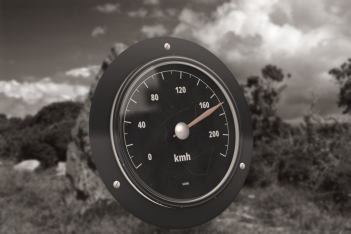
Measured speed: 170 km/h
